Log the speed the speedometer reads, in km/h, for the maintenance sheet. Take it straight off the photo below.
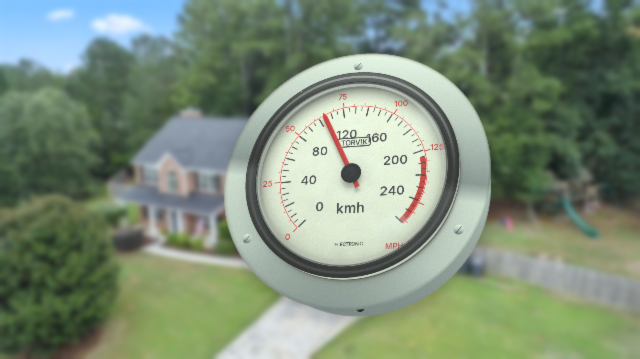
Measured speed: 105 km/h
